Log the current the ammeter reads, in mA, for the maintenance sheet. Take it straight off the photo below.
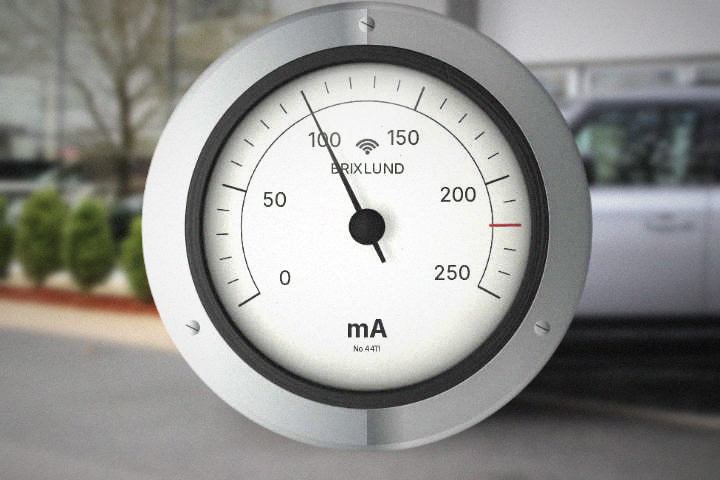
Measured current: 100 mA
